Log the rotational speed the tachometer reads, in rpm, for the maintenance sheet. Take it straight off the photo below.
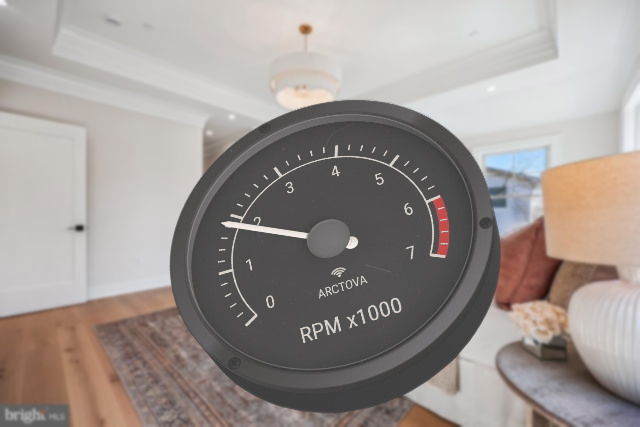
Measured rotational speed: 1800 rpm
